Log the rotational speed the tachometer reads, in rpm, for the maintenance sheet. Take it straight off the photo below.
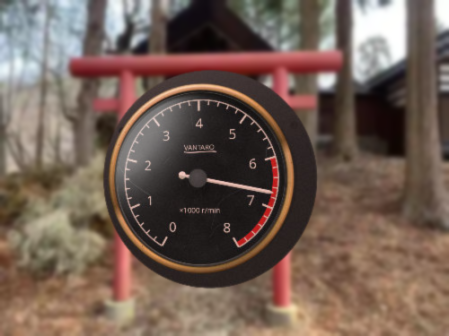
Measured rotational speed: 6700 rpm
